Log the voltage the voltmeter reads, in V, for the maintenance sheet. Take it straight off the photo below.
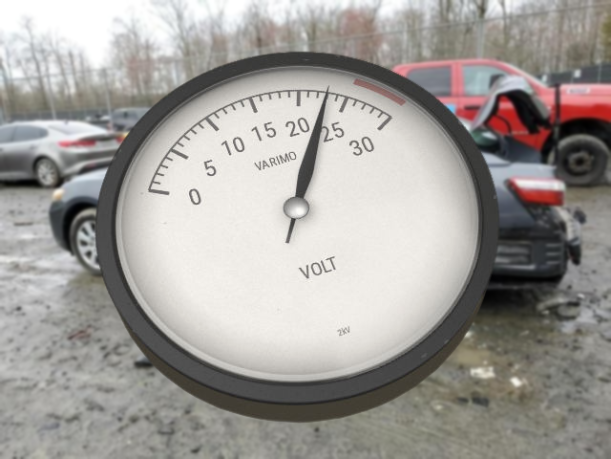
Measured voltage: 23 V
